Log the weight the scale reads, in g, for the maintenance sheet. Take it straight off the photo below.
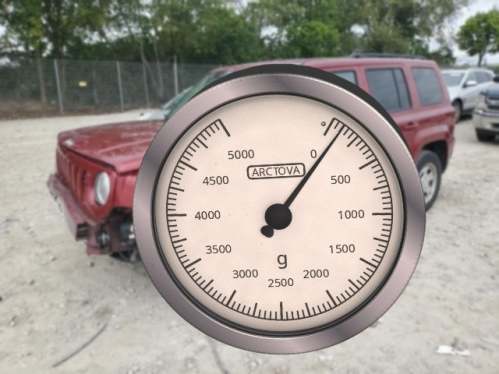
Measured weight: 100 g
